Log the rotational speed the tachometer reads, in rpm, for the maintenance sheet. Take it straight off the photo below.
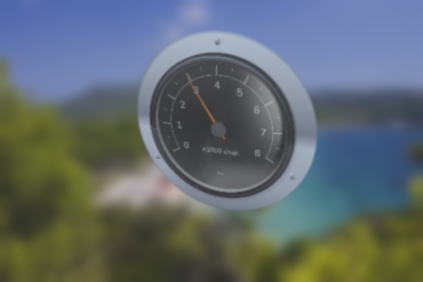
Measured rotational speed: 3000 rpm
